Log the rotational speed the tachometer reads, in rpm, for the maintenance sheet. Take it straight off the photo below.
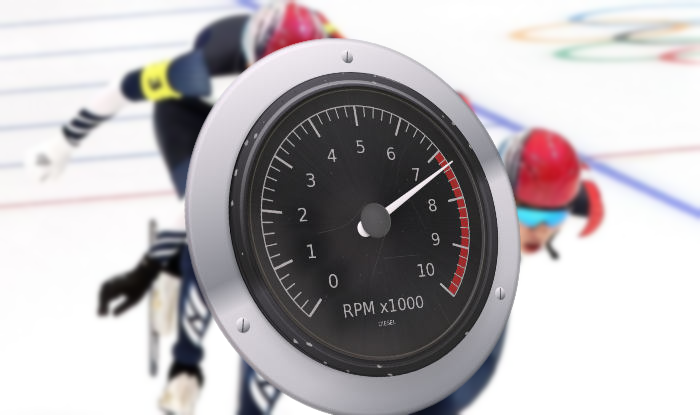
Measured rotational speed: 7300 rpm
